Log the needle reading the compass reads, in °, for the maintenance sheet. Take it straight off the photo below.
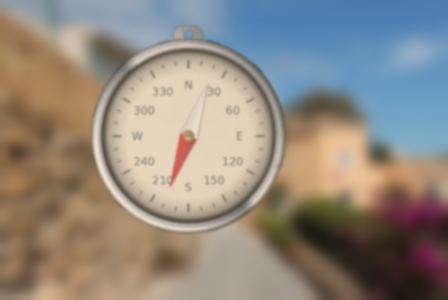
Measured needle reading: 200 °
